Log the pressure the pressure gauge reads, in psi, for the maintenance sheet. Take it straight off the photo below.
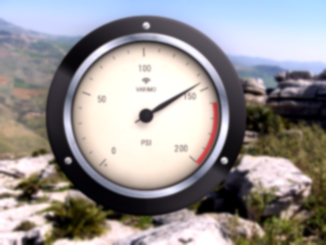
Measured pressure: 145 psi
